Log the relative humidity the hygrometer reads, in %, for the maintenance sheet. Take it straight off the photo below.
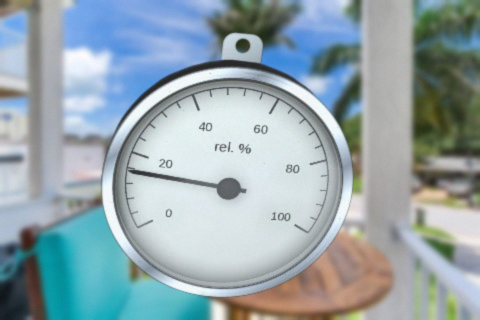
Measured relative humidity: 16 %
